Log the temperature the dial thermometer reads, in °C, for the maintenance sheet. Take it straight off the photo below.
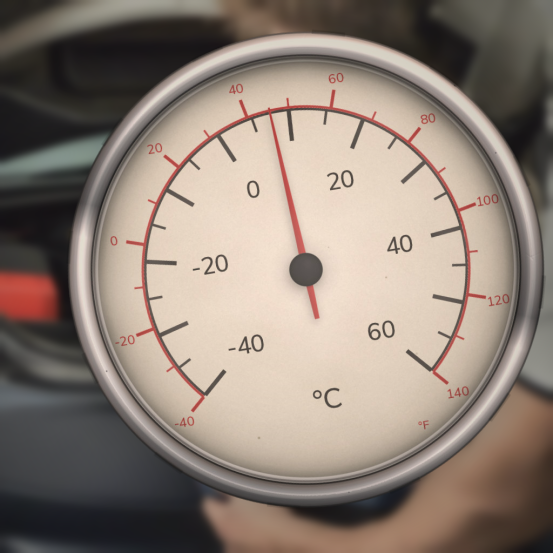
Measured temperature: 7.5 °C
